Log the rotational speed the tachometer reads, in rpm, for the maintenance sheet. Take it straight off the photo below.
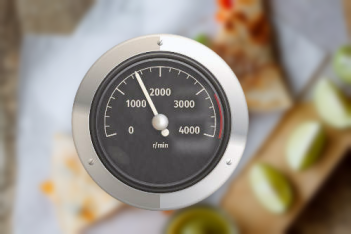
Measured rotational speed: 1500 rpm
